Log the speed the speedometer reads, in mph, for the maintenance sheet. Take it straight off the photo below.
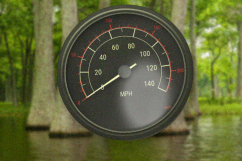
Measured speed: 0 mph
